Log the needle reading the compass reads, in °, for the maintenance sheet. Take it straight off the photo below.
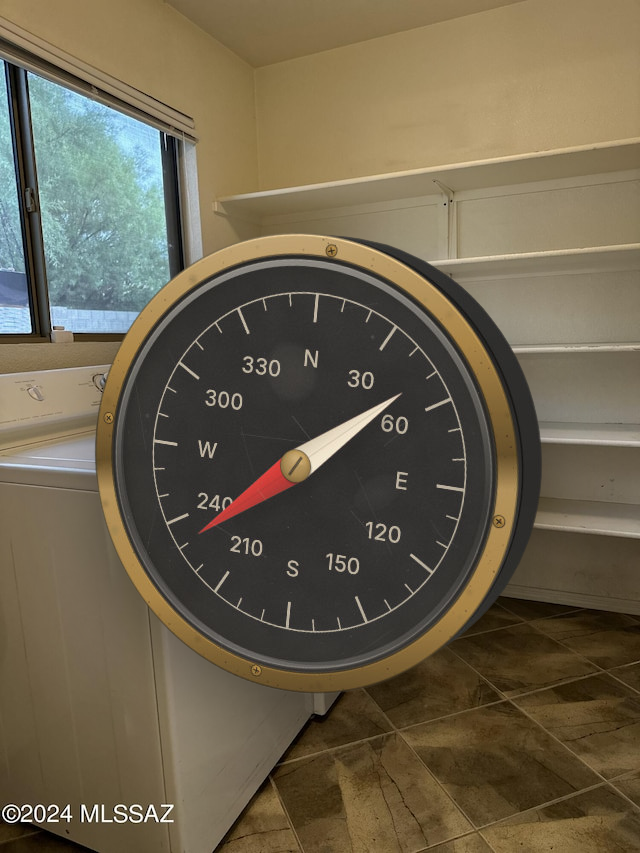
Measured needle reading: 230 °
